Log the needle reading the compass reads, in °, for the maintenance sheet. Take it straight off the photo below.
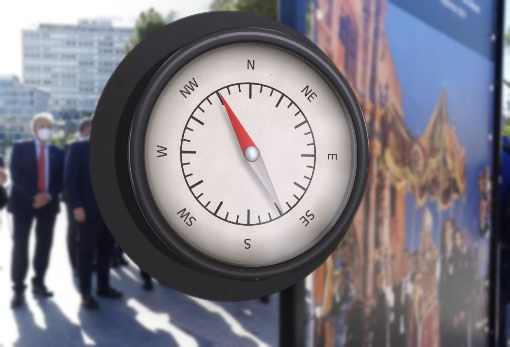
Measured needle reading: 330 °
